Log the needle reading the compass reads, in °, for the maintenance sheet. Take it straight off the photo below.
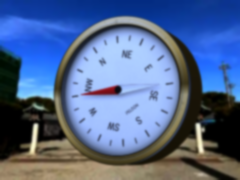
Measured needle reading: 300 °
